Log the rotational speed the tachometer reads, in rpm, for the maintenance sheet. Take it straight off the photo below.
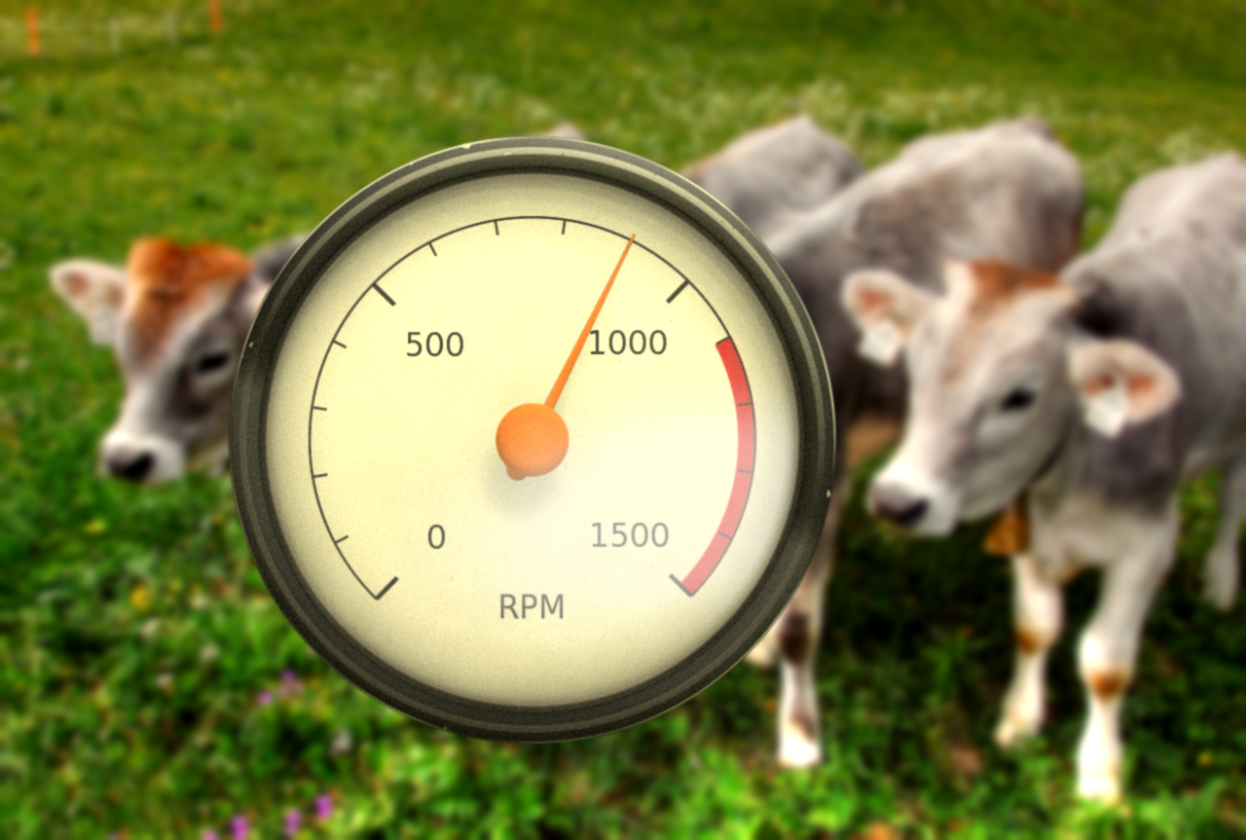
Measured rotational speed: 900 rpm
